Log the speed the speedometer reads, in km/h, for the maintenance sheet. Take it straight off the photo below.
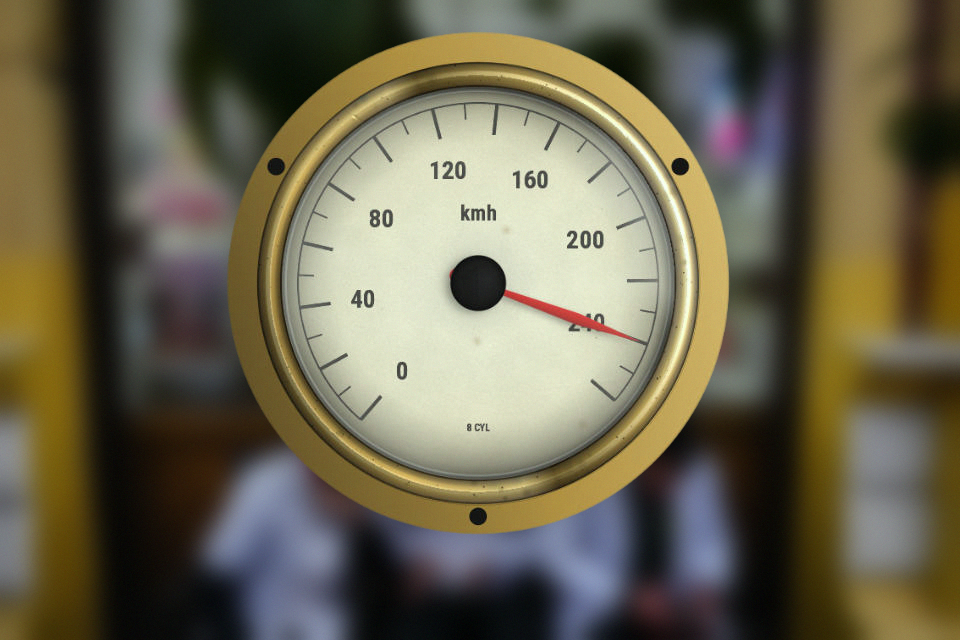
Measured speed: 240 km/h
